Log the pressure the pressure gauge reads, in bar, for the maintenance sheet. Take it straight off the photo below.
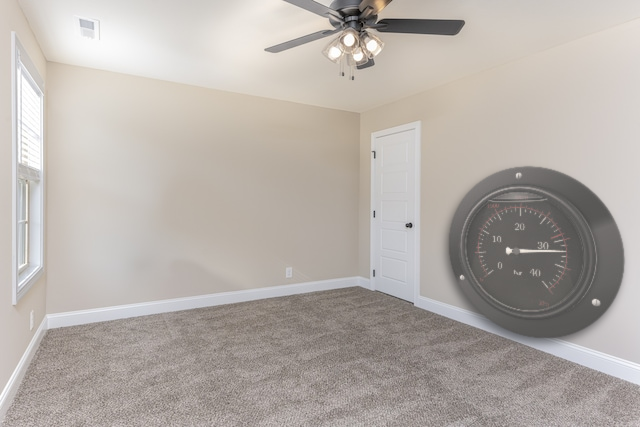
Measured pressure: 32 bar
